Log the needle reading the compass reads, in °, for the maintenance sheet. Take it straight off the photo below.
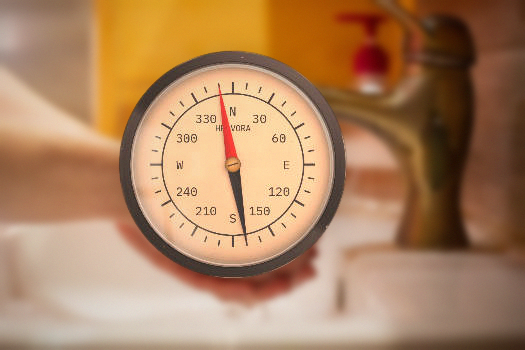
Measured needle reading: 350 °
